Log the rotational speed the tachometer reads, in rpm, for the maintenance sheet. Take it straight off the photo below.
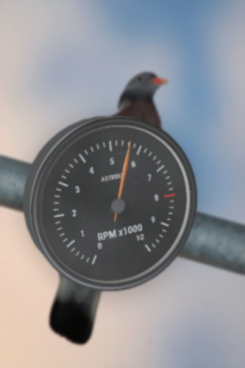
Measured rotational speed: 5600 rpm
